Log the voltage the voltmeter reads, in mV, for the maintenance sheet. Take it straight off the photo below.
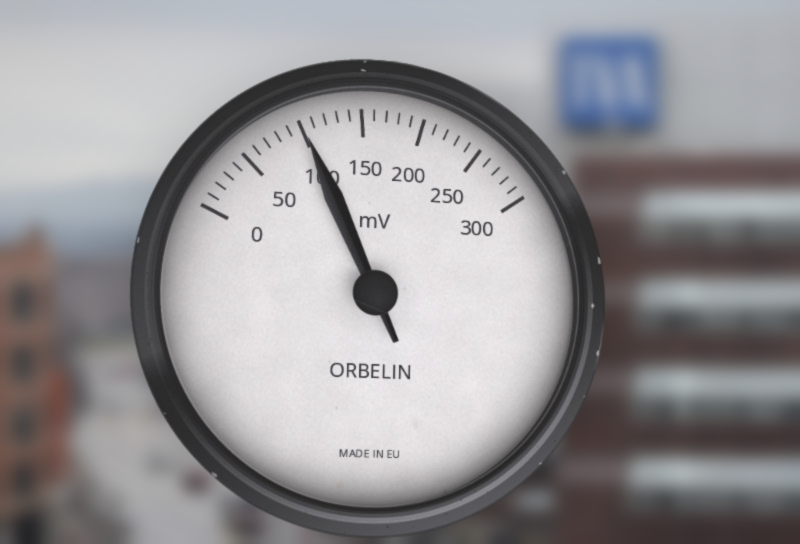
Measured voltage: 100 mV
